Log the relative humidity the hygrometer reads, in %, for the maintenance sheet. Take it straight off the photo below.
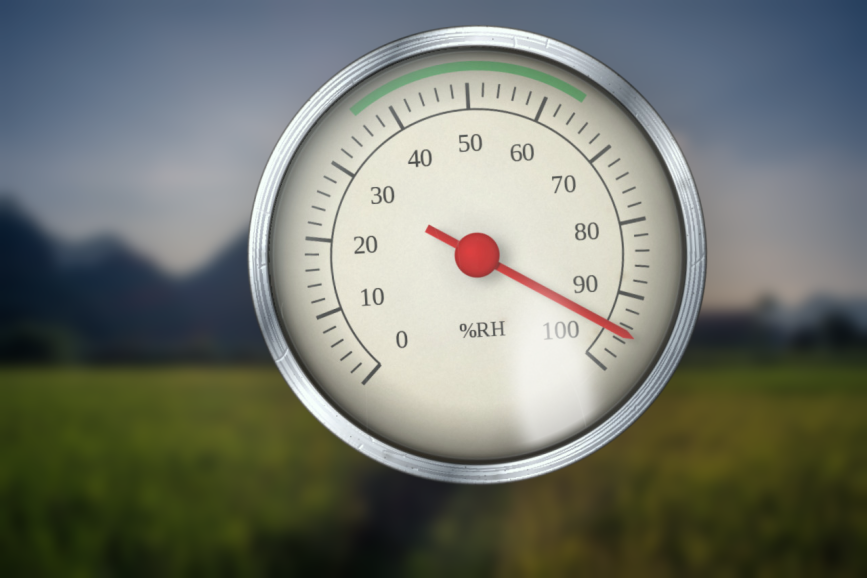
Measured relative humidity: 95 %
